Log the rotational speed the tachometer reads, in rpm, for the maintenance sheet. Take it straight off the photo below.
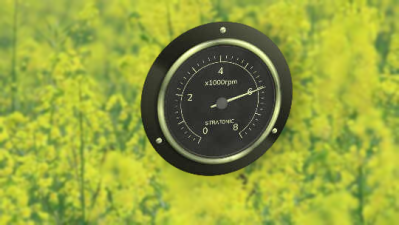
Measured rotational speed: 6000 rpm
